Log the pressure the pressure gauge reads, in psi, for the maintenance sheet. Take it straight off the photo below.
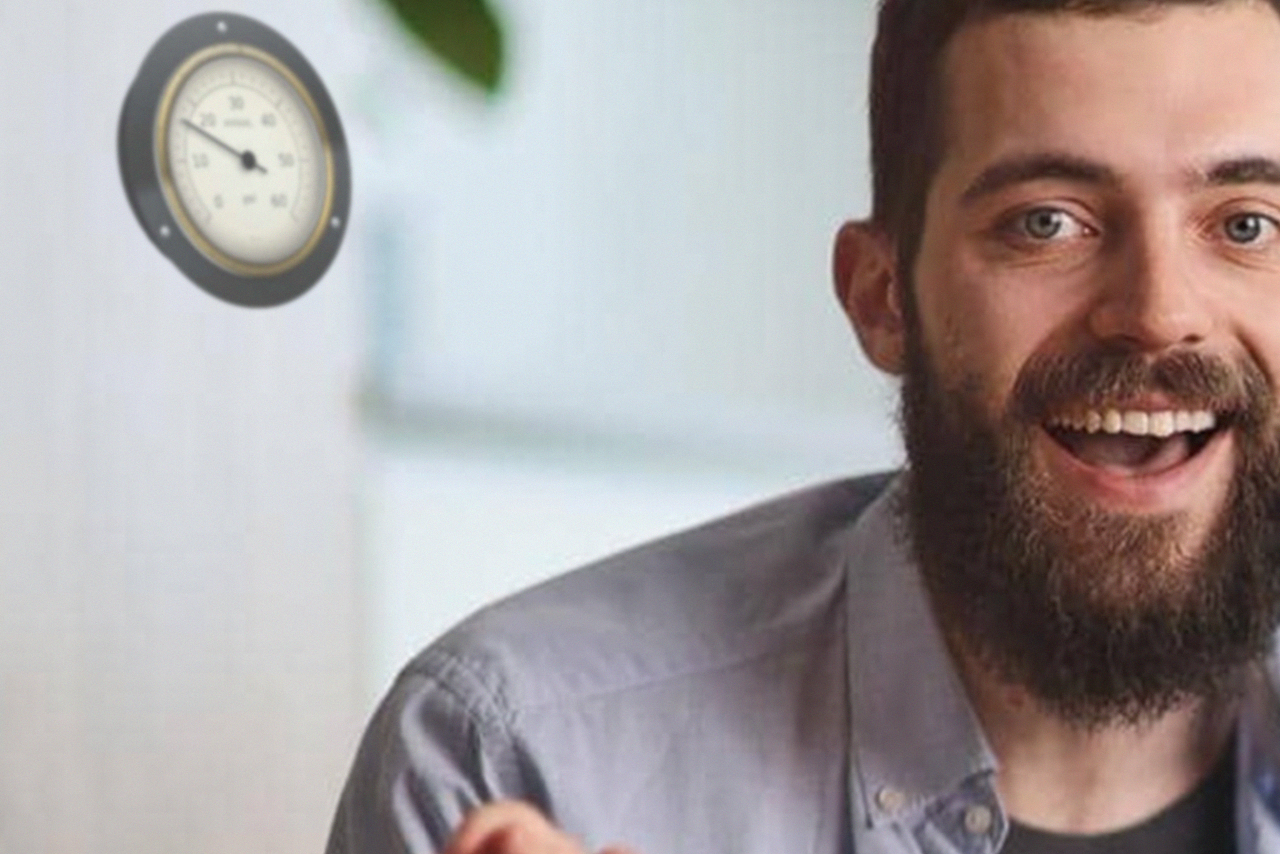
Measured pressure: 16 psi
